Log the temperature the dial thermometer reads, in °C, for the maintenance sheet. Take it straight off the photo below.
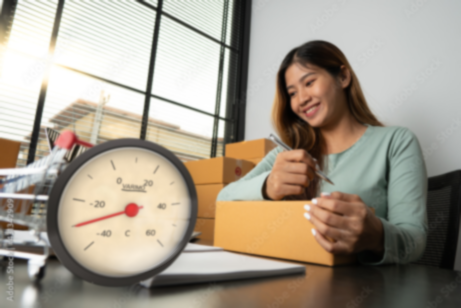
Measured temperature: -30 °C
